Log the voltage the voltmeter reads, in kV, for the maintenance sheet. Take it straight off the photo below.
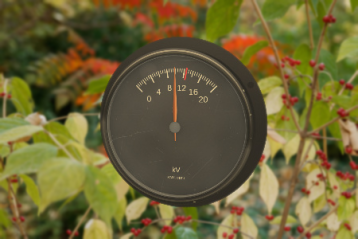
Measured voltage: 10 kV
